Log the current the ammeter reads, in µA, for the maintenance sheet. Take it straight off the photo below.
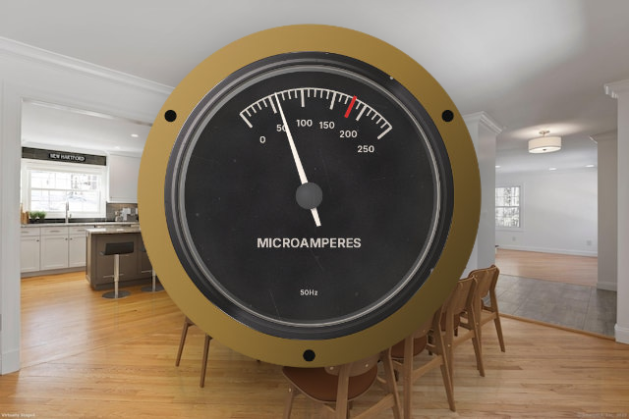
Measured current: 60 µA
